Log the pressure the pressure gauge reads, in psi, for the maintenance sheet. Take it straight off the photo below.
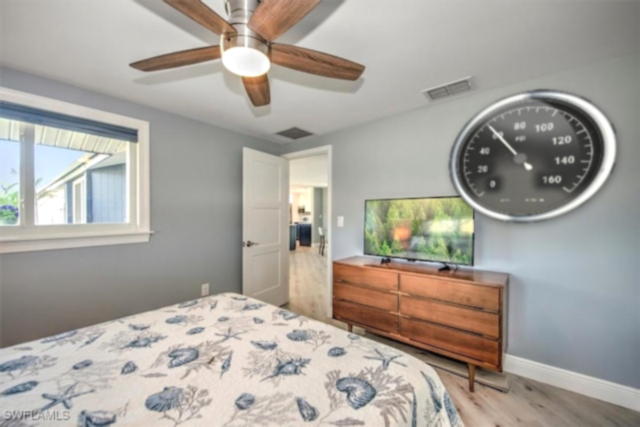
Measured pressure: 60 psi
